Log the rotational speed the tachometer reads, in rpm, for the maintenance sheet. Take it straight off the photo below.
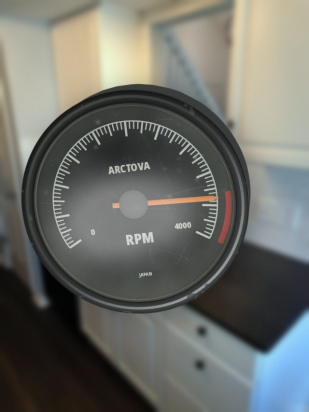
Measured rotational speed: 3500 rpm
